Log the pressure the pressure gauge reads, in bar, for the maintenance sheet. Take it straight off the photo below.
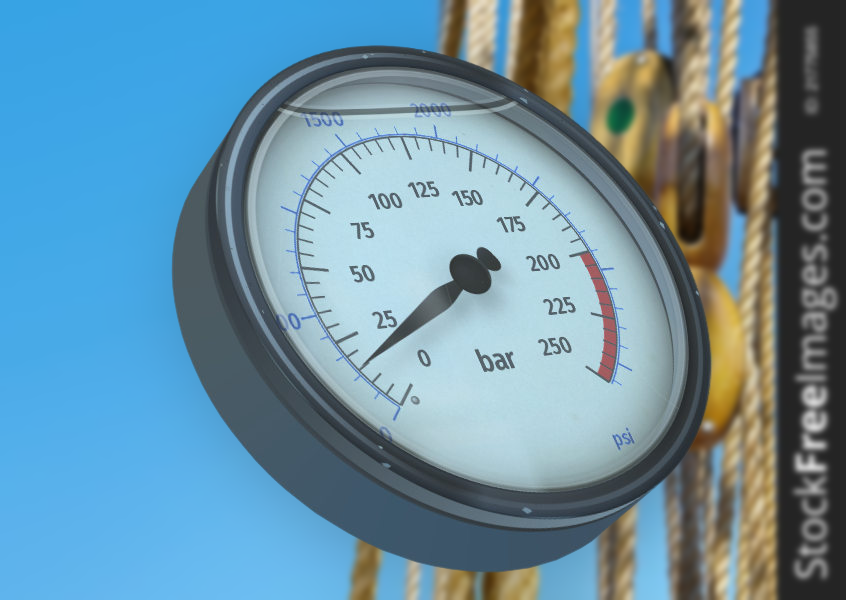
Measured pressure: 15 bar
